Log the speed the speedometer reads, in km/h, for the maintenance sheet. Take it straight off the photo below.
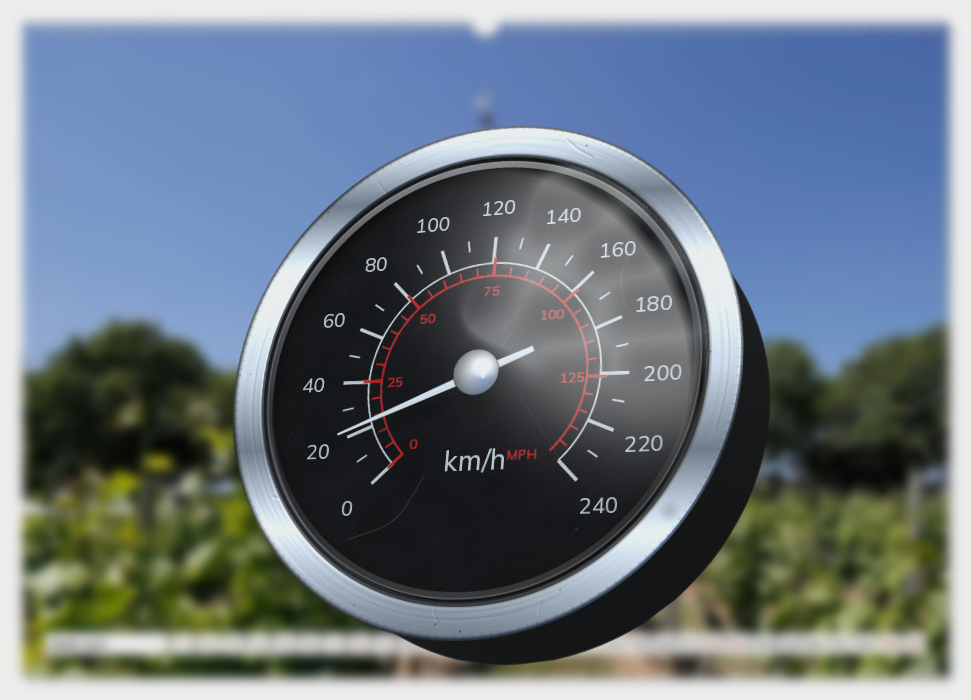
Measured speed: 20 km/h
